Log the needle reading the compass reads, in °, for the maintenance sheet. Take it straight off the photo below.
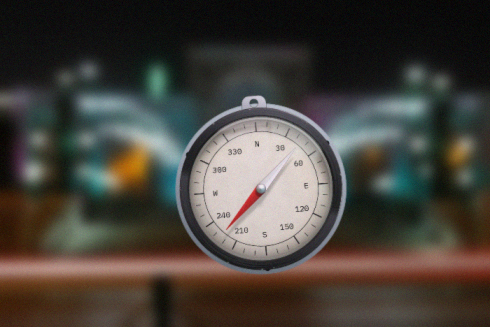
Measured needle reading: 225 °
